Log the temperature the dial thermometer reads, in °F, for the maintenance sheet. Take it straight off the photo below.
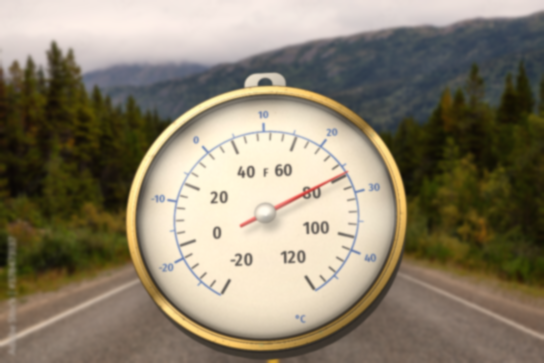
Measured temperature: 80 °F
